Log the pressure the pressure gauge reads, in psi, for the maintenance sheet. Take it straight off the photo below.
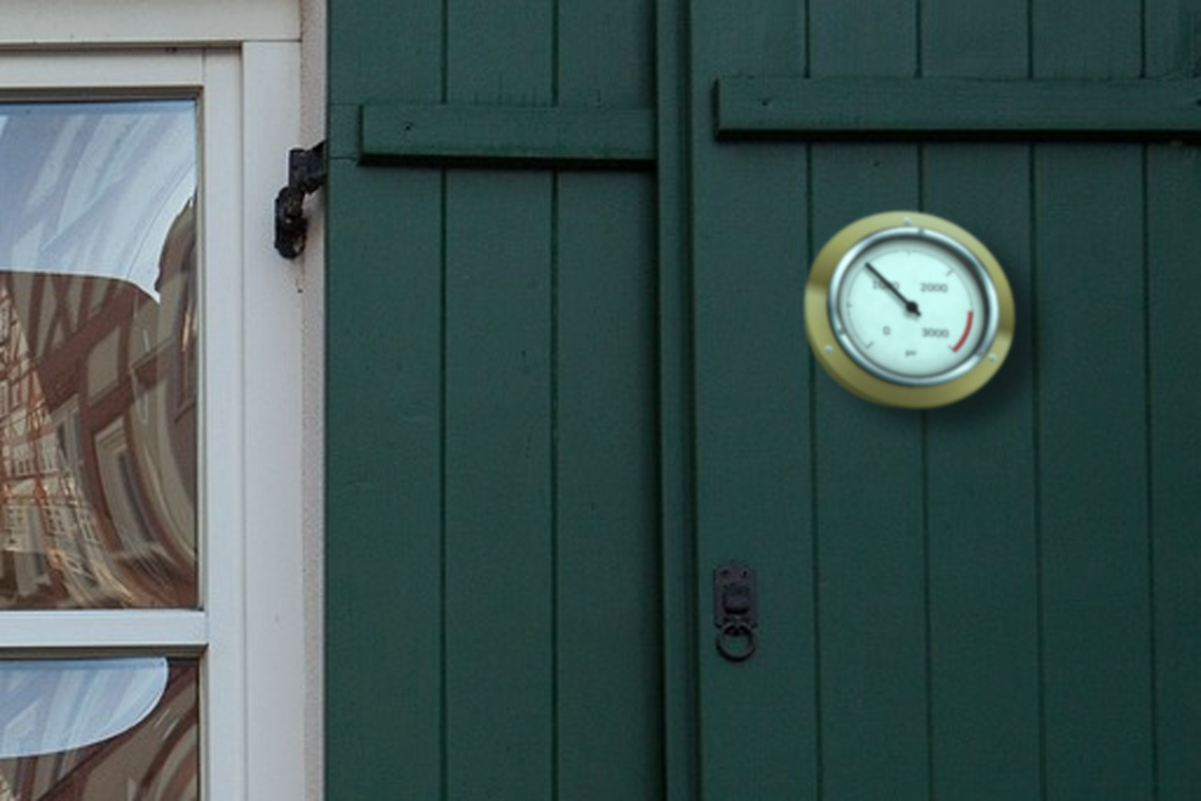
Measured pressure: 1000 psi
